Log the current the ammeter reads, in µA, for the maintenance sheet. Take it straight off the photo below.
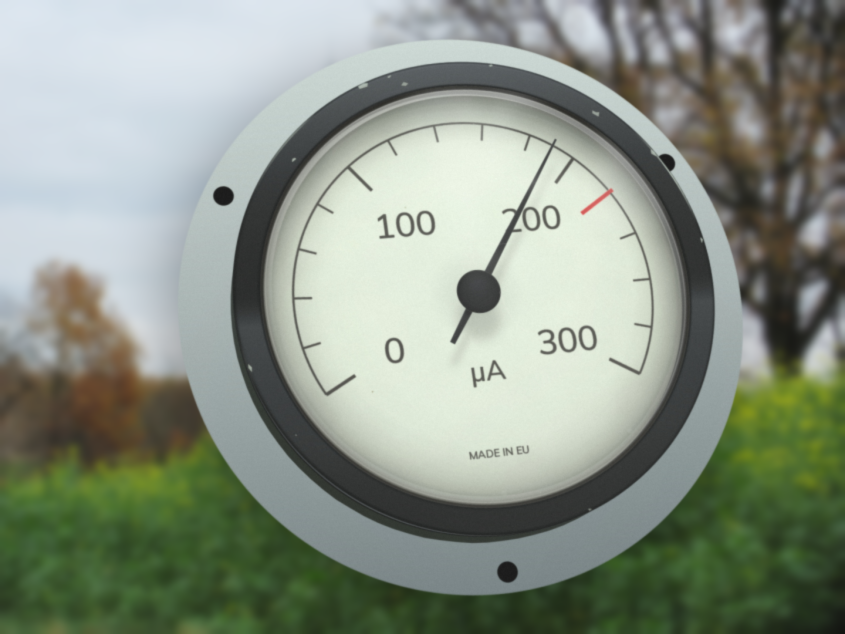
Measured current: 190 µA
